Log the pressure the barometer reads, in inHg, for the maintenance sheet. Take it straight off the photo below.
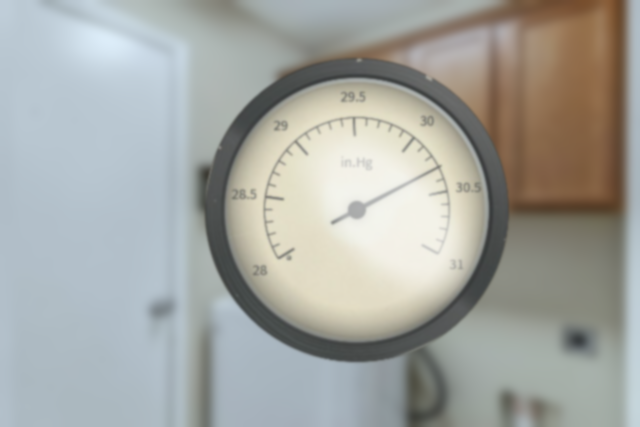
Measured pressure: 30.3 inHg
